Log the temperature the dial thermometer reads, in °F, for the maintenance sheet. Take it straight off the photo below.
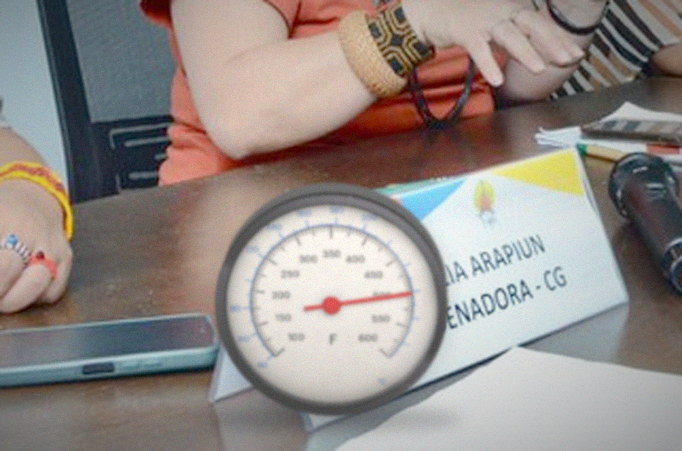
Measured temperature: 500 °F
